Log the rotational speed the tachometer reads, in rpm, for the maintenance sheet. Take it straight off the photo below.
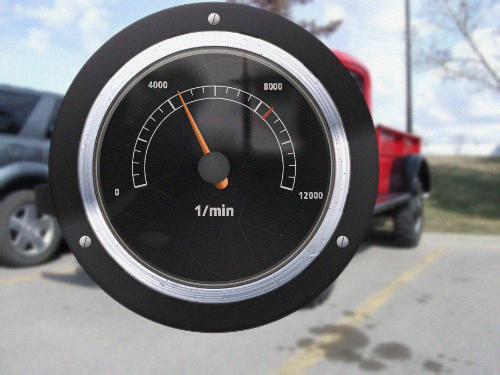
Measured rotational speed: 4500 rpm
